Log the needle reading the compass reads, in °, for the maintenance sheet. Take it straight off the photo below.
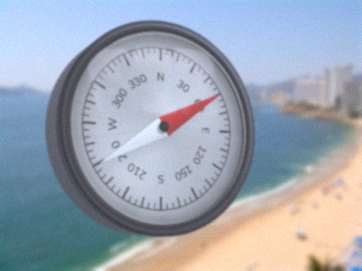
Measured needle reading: 60 °
